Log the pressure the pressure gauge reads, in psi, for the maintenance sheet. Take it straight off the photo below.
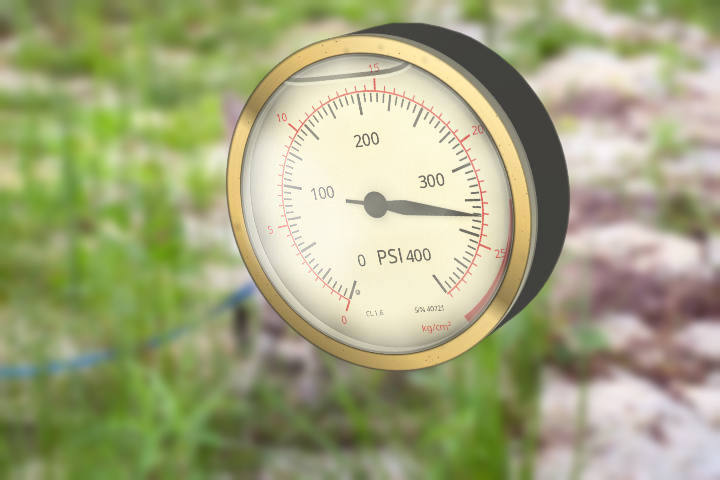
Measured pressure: 335 psi
